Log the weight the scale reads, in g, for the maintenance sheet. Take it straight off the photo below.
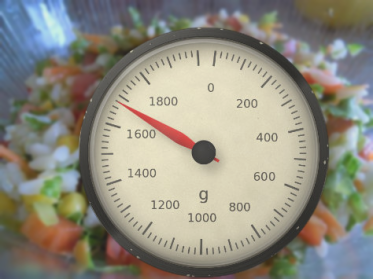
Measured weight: 1680 g
